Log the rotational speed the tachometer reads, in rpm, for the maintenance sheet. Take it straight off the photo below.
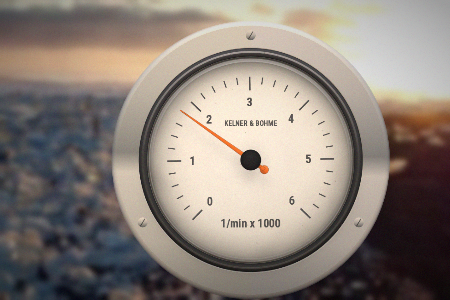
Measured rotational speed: 1800 rpm
